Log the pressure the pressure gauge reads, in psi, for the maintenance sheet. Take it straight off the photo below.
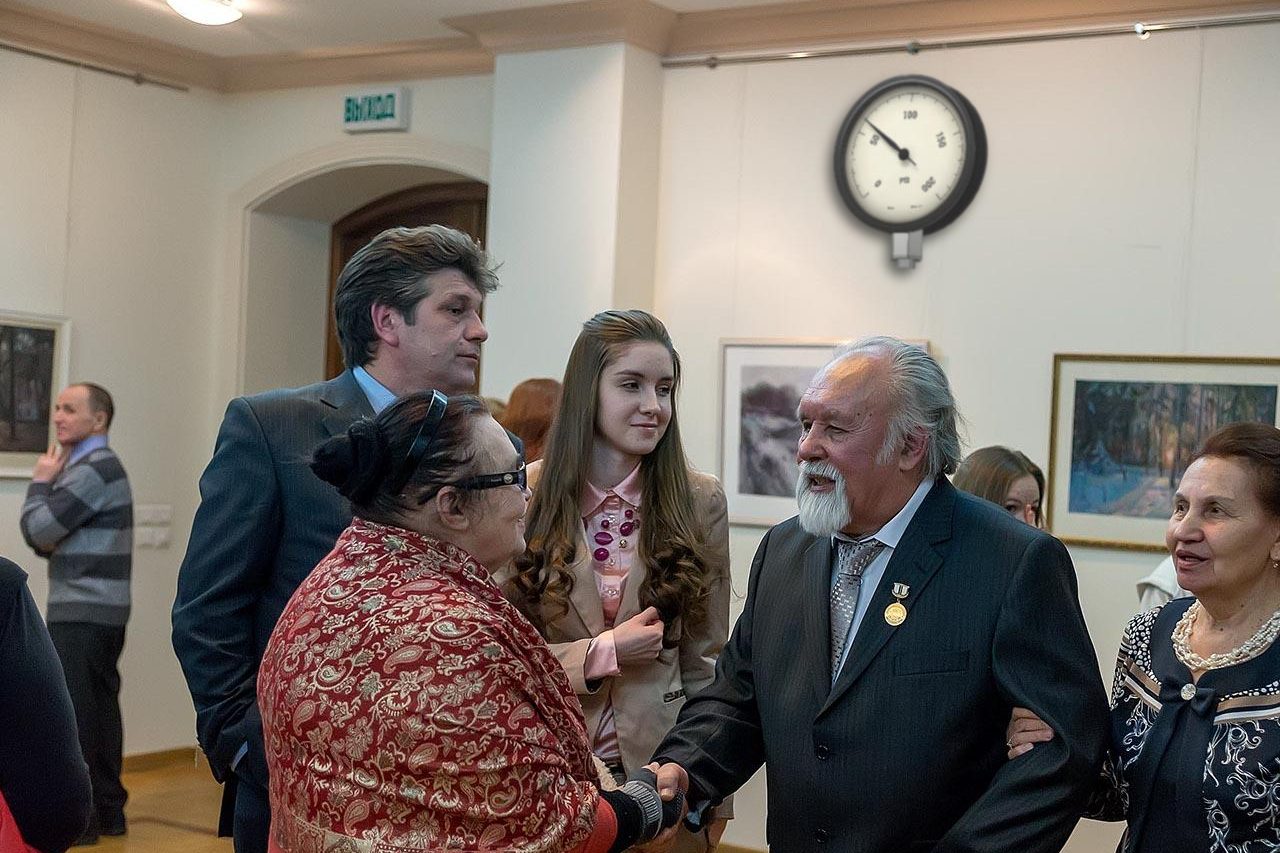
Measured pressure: 60 psi
